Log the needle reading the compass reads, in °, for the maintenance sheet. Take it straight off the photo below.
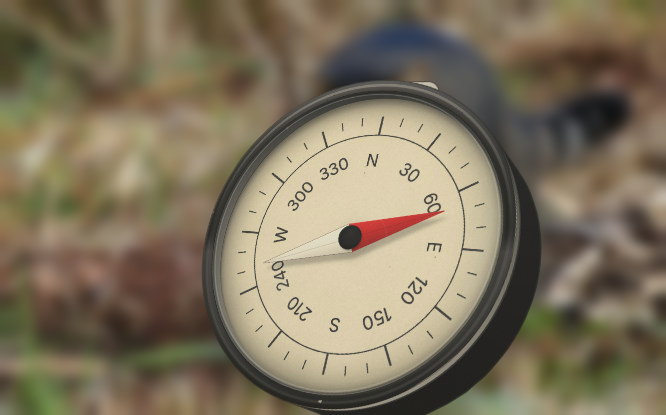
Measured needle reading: 70 °
